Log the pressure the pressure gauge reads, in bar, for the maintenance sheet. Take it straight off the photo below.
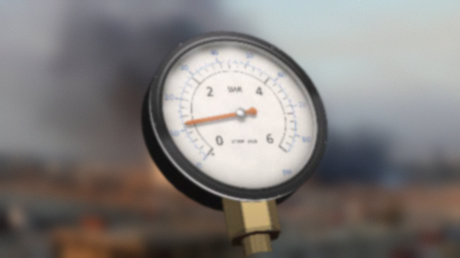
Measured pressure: 0.8 bar
